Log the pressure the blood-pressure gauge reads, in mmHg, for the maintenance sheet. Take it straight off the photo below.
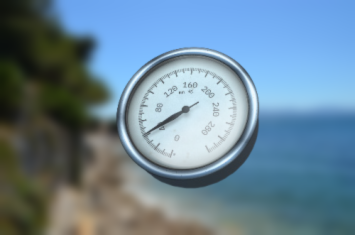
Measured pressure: 40 mmHg
